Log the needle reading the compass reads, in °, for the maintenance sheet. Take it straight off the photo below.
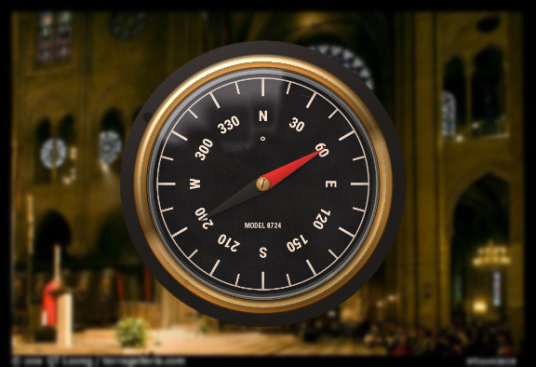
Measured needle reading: 60 °
